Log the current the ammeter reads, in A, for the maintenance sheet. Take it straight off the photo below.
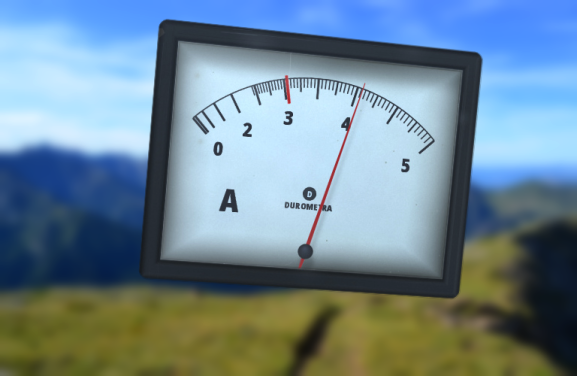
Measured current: 4.05 A
